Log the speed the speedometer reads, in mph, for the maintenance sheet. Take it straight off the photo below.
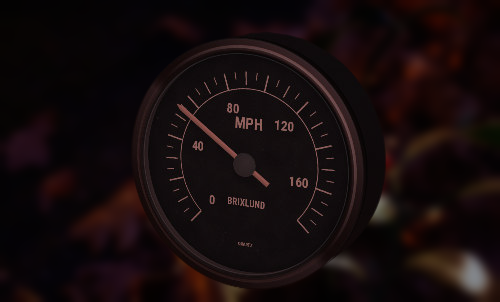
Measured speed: 55 mph
